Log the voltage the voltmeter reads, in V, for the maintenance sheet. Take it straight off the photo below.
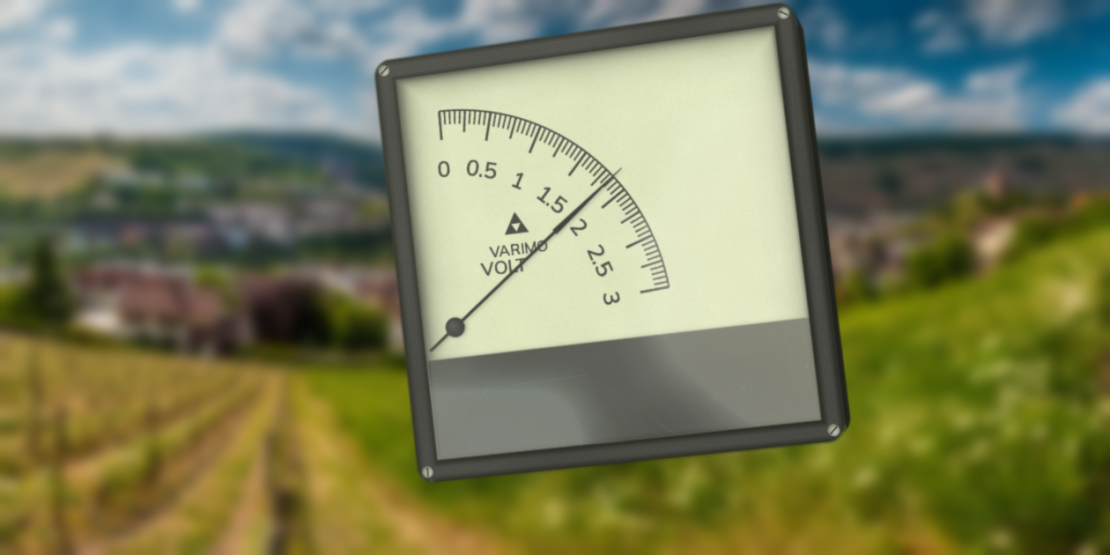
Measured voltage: 1.85 V
